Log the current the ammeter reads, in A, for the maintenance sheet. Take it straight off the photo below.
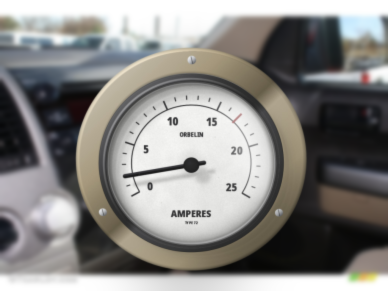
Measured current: 2 A
